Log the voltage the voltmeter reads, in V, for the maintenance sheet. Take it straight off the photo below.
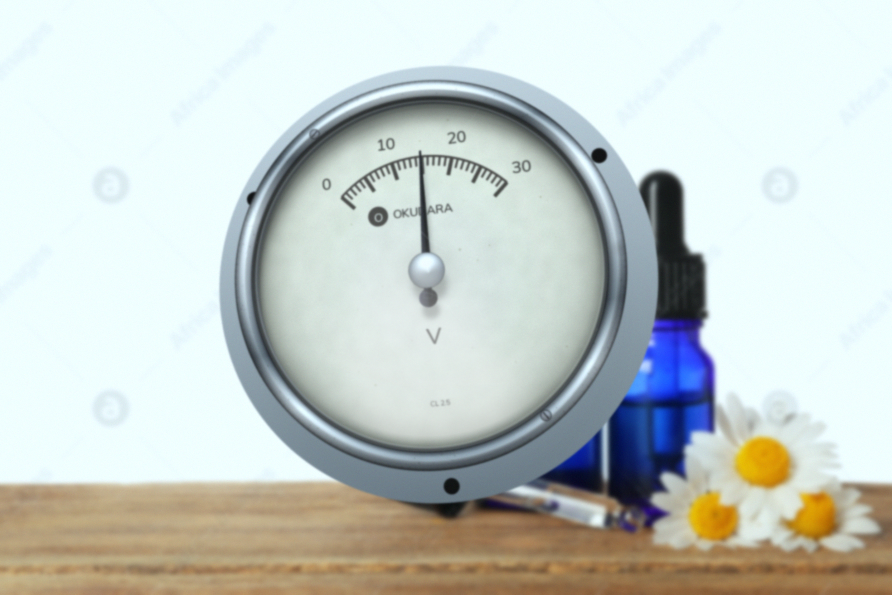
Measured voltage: 15 V
